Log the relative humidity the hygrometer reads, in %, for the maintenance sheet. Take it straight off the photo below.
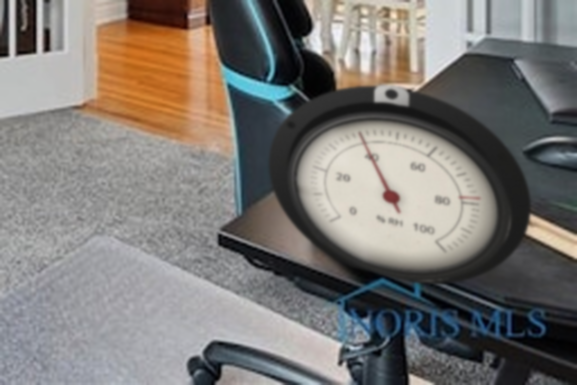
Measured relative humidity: 40 %
